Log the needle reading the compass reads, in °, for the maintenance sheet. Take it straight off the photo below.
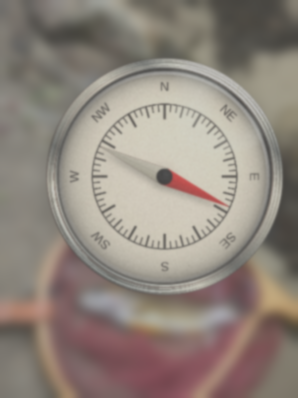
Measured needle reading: 115 °
